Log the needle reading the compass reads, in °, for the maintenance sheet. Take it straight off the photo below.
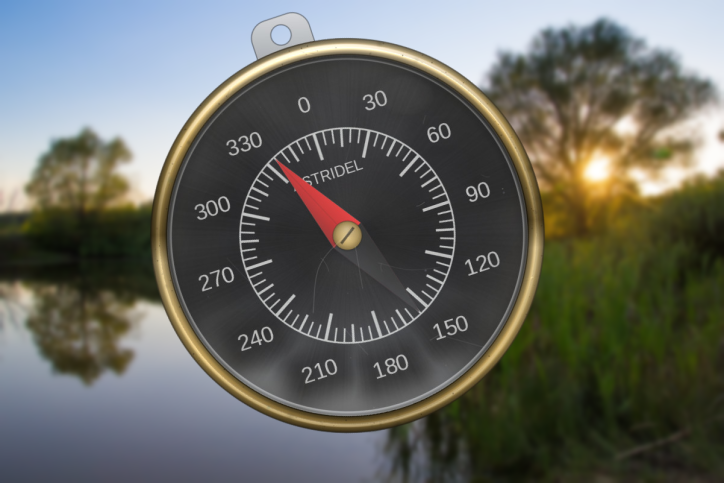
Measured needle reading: 335 °
